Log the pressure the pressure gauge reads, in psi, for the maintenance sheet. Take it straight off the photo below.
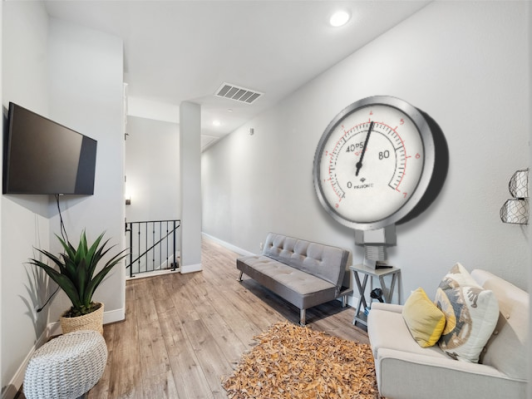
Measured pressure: 60 psi
